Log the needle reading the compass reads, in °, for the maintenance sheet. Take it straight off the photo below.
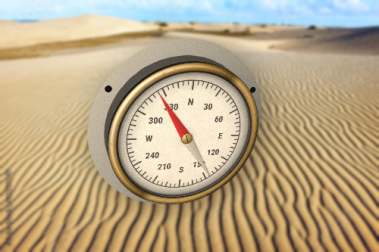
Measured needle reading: 325 °
